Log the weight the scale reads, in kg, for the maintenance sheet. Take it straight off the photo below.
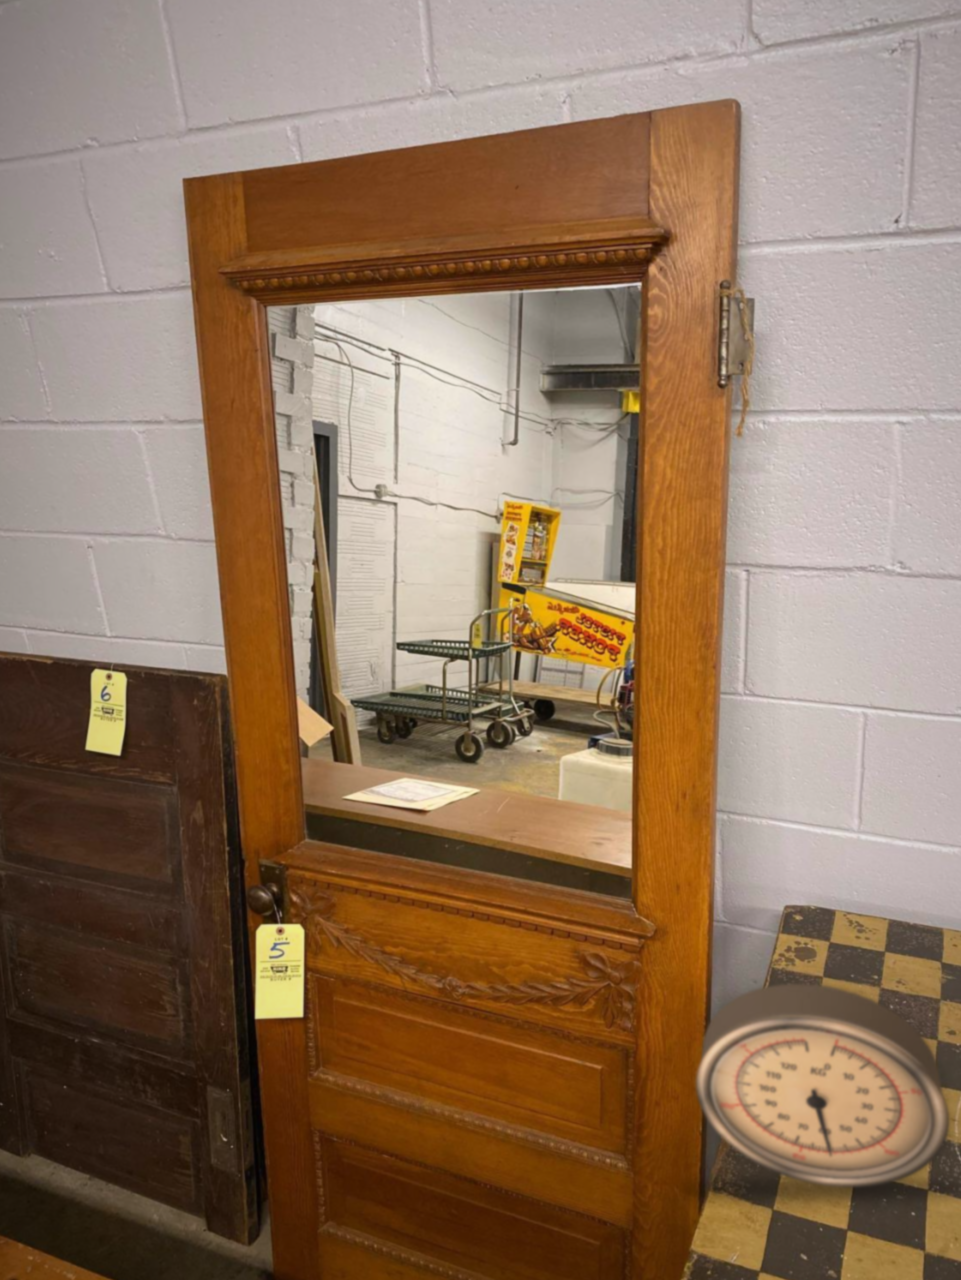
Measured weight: 60 kg
